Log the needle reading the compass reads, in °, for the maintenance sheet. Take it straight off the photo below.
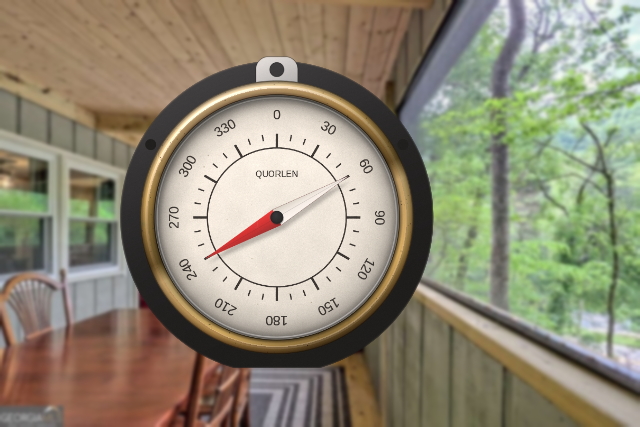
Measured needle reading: 240 °
